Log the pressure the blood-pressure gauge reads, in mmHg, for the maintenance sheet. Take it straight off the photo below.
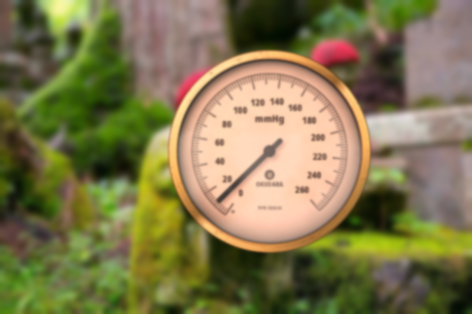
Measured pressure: 10 mmHg
